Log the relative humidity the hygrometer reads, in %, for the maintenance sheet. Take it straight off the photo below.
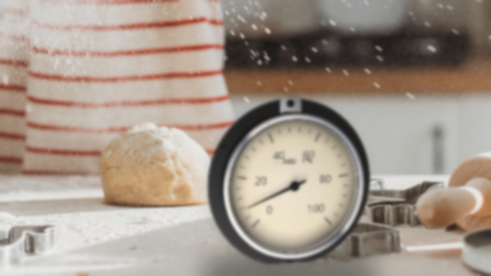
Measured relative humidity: 8 %
